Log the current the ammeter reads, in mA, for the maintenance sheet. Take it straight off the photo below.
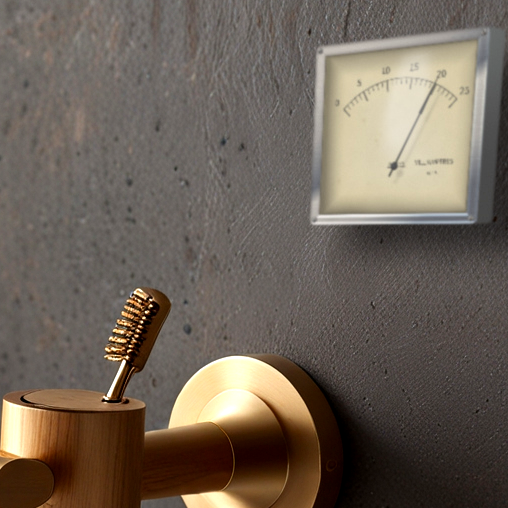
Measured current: 20 mA
